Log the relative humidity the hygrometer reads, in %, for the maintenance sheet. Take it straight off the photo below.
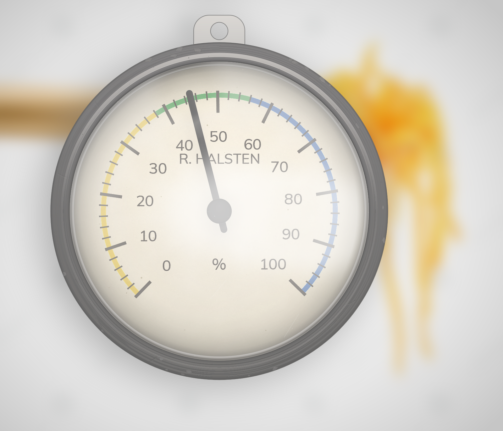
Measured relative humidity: 45 %
